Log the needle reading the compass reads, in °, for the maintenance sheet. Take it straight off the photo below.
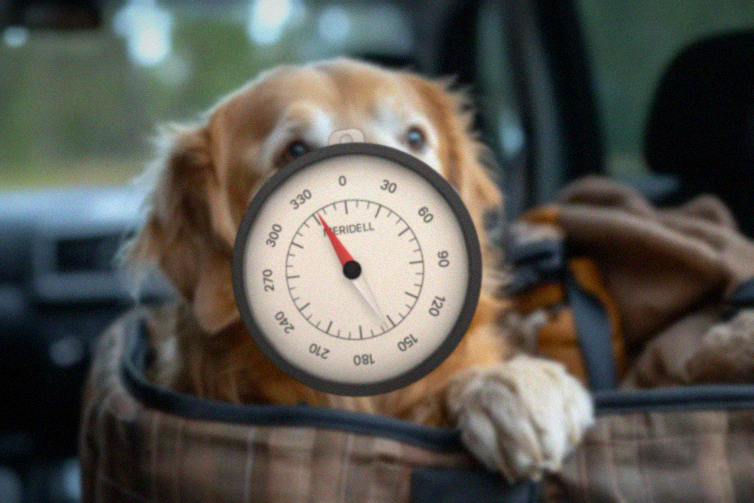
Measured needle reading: 335 °
